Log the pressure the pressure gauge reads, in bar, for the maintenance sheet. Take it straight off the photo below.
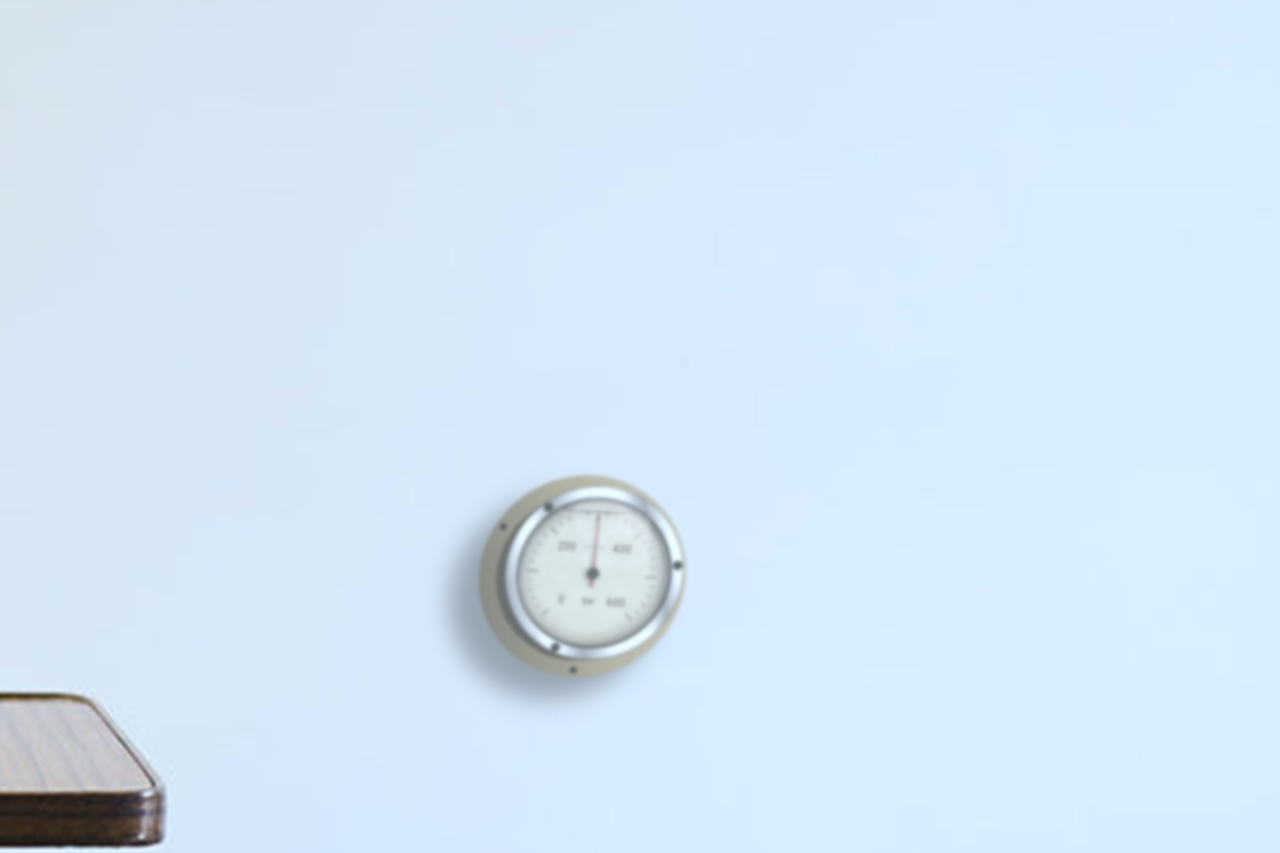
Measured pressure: 300 bar
